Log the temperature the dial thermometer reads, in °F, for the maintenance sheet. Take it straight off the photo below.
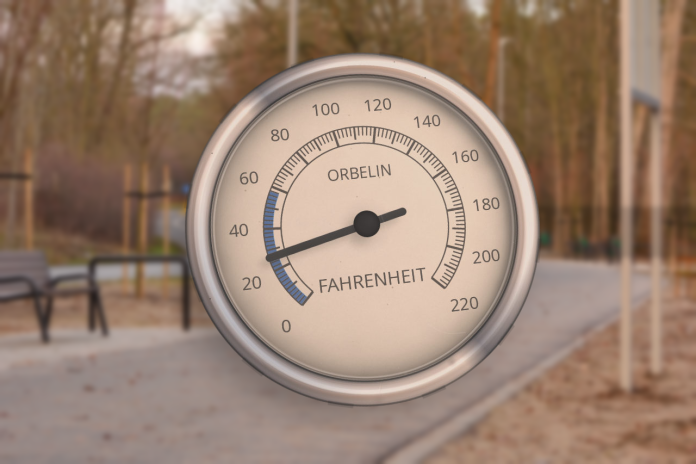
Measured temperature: 26 °F
